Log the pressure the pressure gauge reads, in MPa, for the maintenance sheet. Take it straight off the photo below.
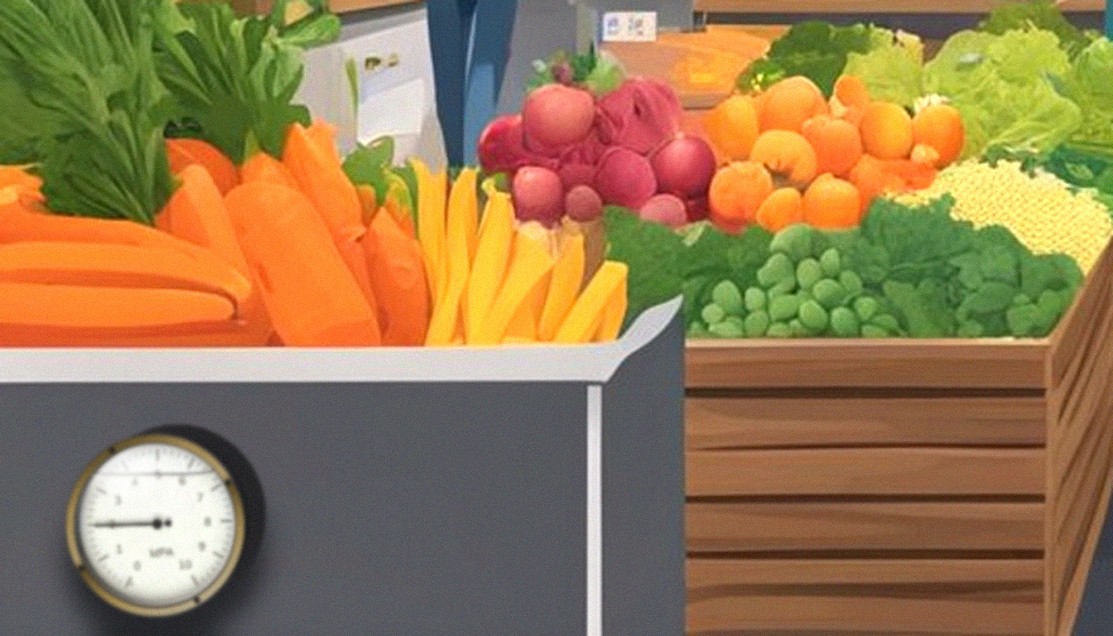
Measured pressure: 2 MPa
